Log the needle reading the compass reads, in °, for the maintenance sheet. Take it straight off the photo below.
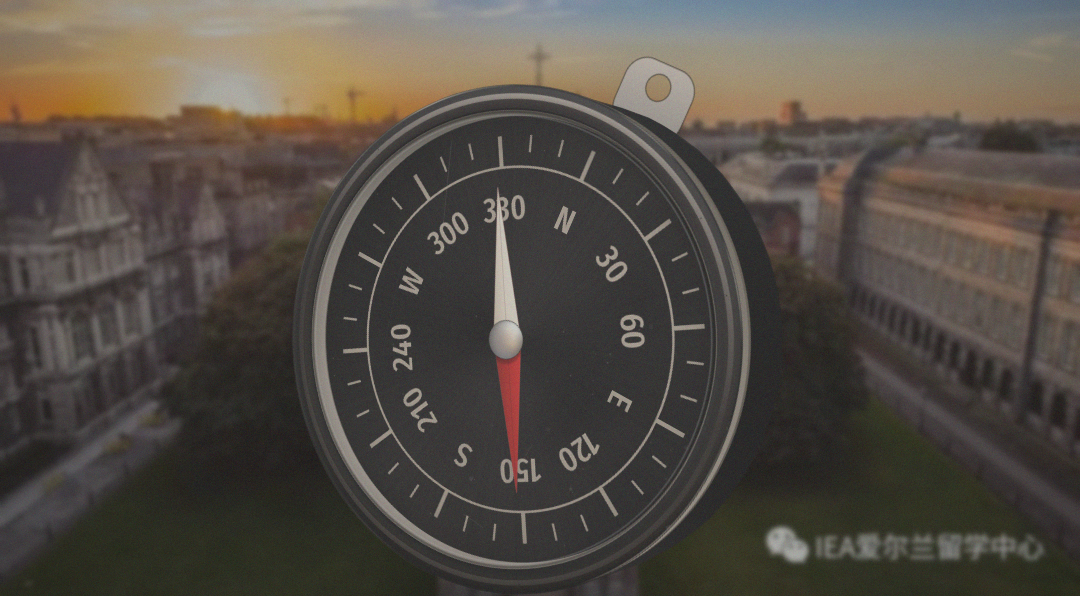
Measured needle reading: 150 °
